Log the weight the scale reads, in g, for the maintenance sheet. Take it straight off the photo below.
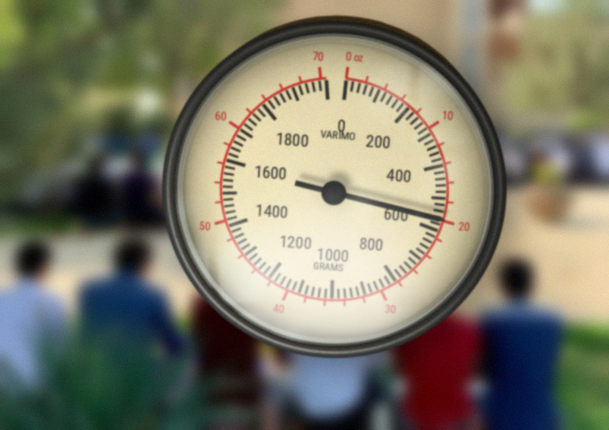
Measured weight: 560 g
